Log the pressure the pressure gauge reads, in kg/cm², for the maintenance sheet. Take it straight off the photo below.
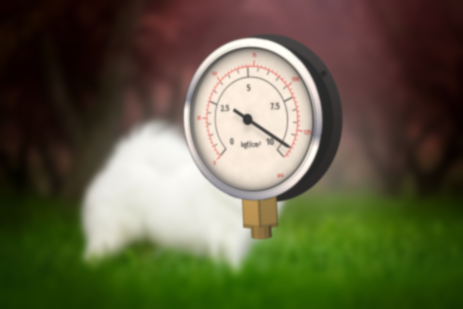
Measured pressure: 9.5 kg/cm²
